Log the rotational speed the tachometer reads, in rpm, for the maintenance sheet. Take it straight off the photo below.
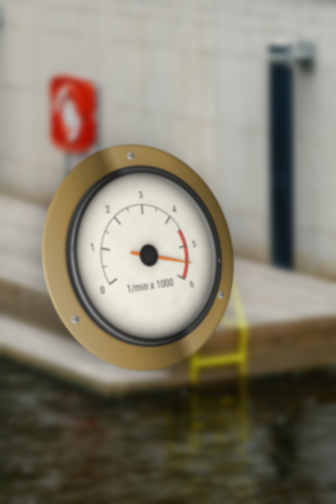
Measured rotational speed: 5500 rpm
